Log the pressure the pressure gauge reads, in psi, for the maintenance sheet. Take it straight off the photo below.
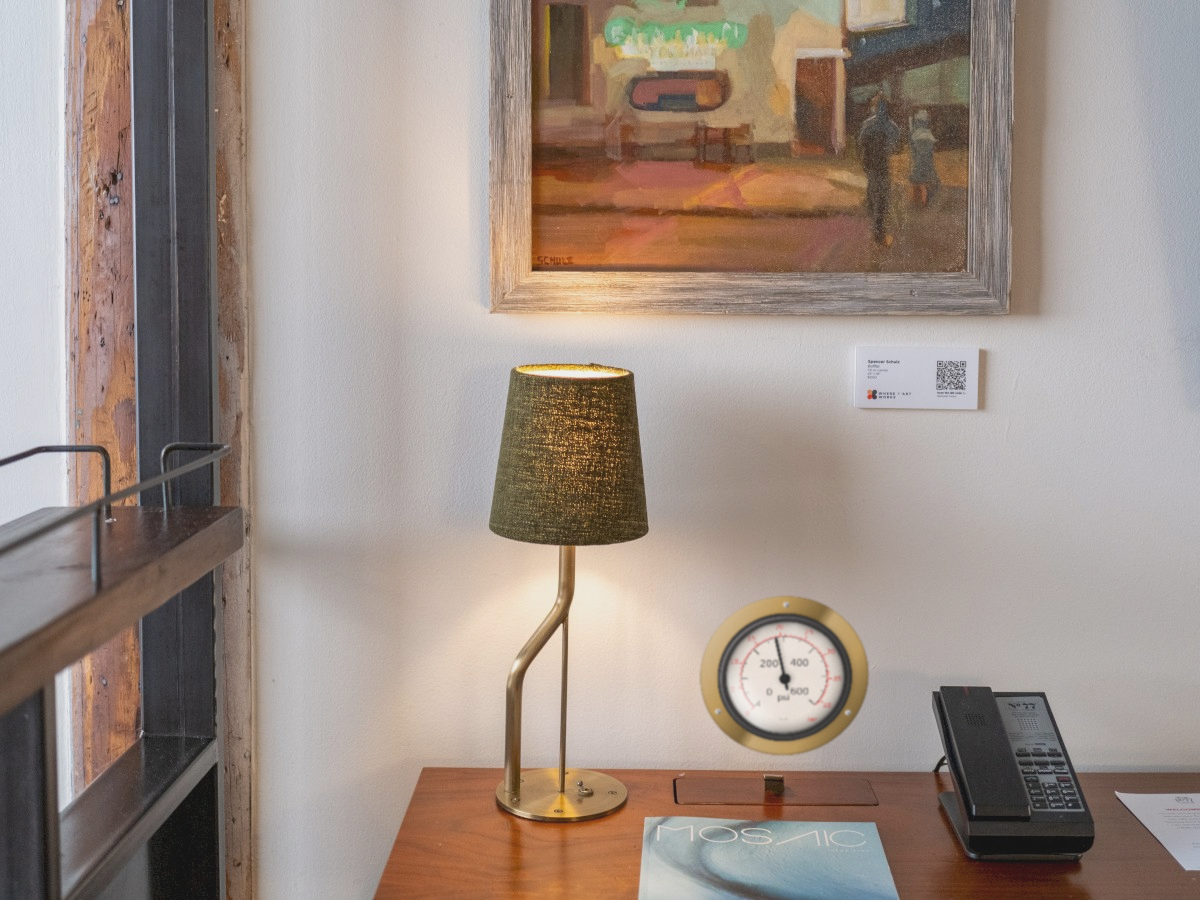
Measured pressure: 275 psi
